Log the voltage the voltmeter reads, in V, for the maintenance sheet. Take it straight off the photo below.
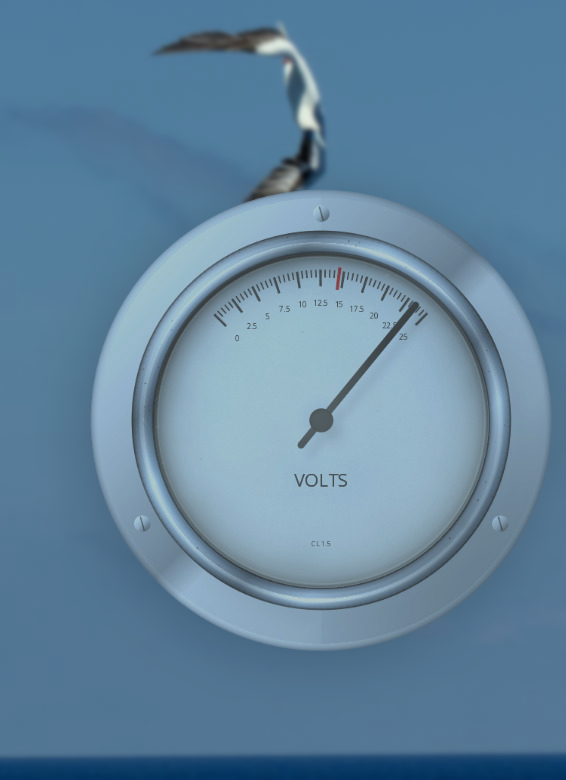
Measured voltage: 23.5 V
